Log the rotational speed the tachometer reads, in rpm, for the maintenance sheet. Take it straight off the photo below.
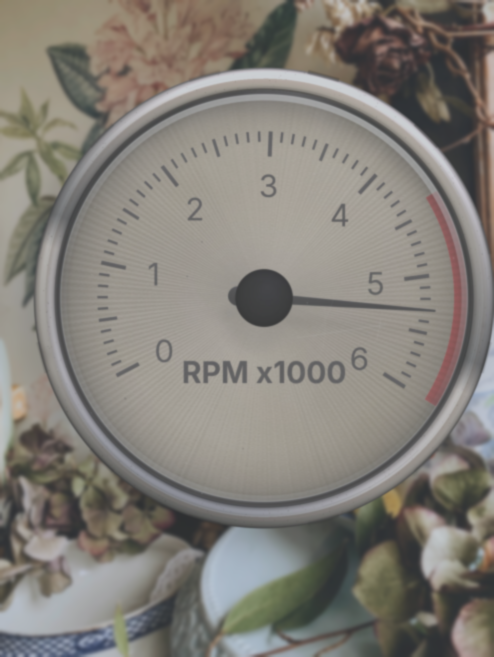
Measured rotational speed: 5300 rpm
